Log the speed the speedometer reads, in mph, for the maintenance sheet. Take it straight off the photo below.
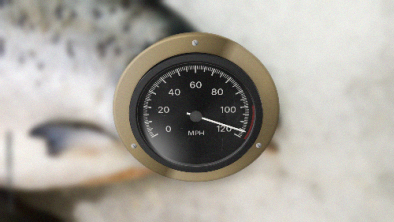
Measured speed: 115 mph
